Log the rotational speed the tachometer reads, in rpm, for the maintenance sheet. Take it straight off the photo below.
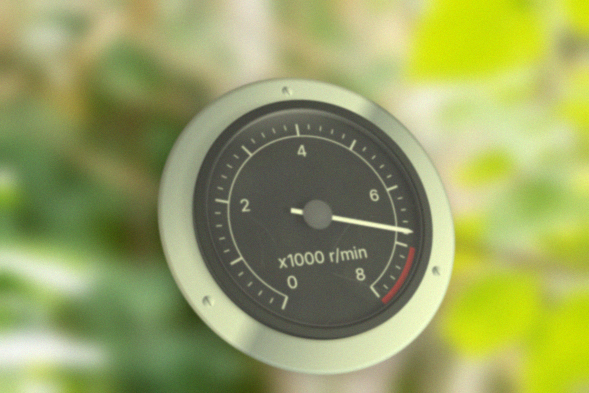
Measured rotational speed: 6800 rpm
